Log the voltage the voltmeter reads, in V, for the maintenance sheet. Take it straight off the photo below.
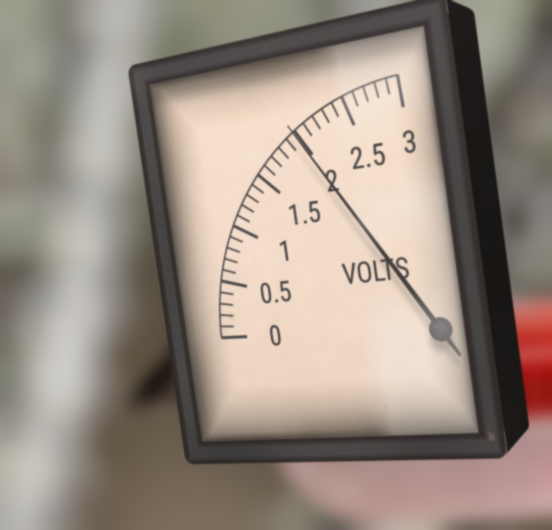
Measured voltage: 2 V
